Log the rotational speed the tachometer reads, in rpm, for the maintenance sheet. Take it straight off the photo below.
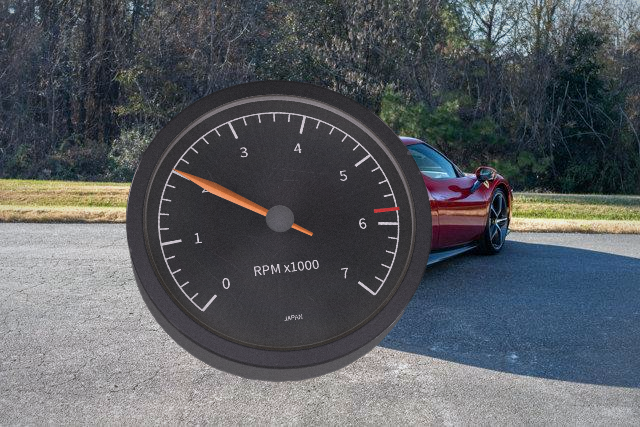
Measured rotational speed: 2000 rpm
